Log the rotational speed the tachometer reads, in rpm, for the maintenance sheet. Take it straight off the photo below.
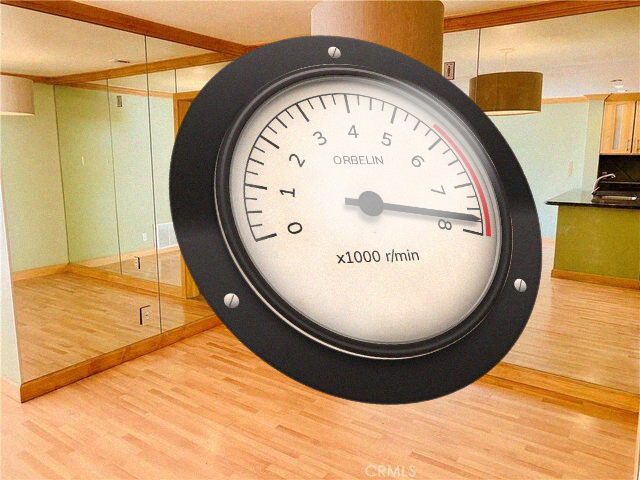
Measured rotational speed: 7750 rpm
